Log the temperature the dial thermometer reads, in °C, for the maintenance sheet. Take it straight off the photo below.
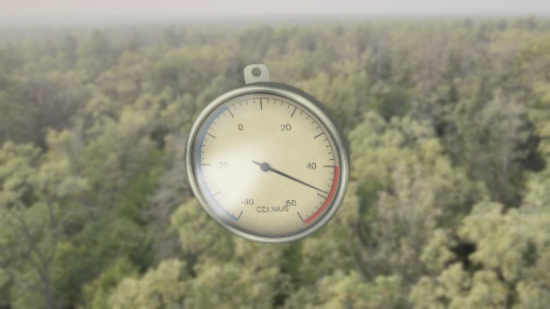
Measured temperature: 48 °C
